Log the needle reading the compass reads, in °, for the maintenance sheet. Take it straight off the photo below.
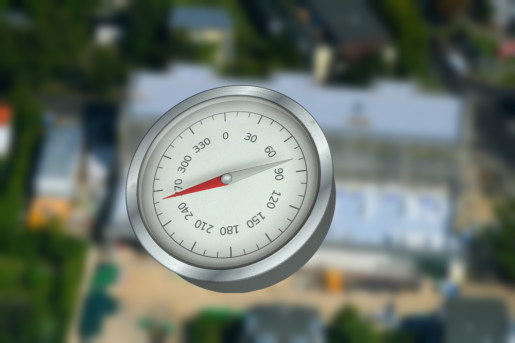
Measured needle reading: 260 °
